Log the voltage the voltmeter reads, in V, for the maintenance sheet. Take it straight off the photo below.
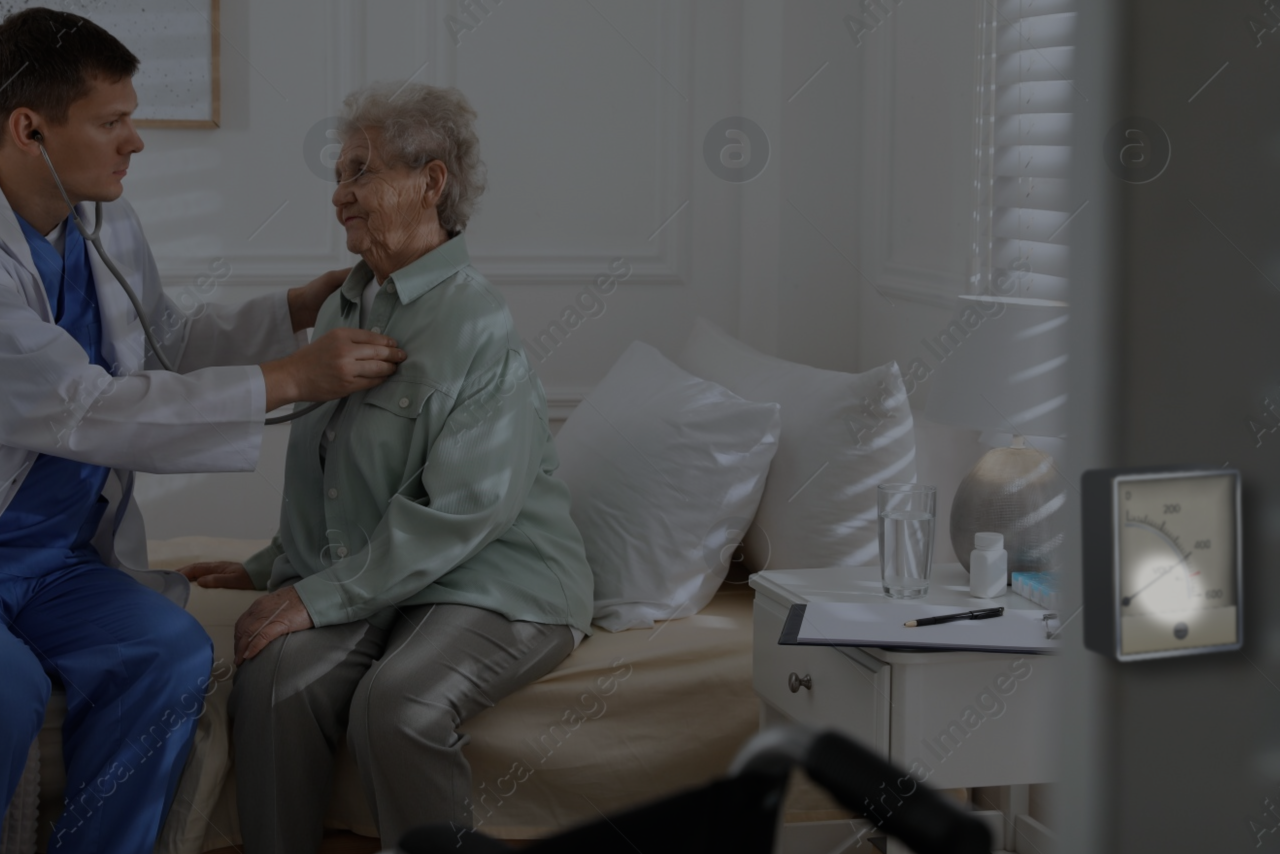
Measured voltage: 400 V
